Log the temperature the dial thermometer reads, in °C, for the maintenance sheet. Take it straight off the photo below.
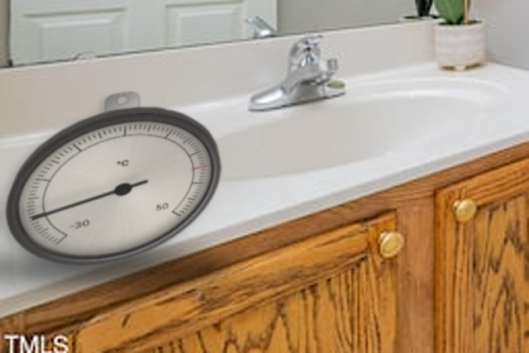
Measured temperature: -20 °C
